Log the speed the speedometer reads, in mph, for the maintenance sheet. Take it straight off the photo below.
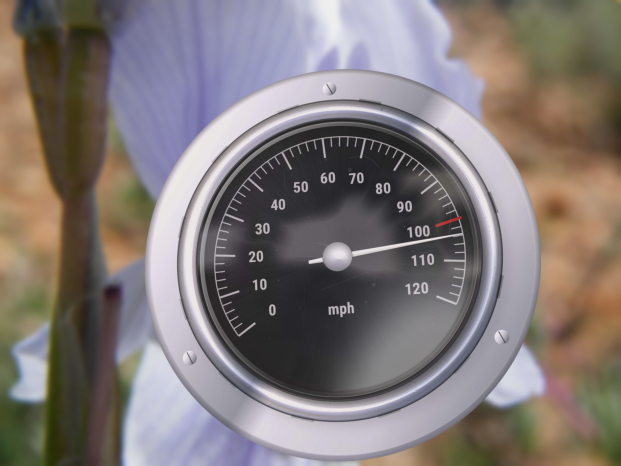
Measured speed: 104 mph
